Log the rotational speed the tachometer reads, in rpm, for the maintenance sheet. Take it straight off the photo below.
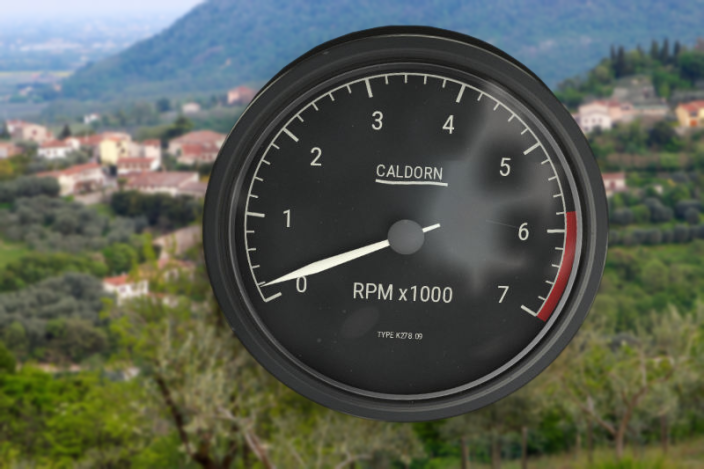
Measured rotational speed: 200 rpm
